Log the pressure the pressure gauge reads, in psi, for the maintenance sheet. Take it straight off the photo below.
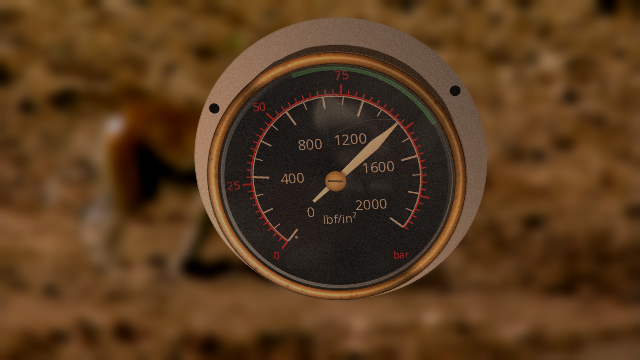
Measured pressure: 1400 psi
